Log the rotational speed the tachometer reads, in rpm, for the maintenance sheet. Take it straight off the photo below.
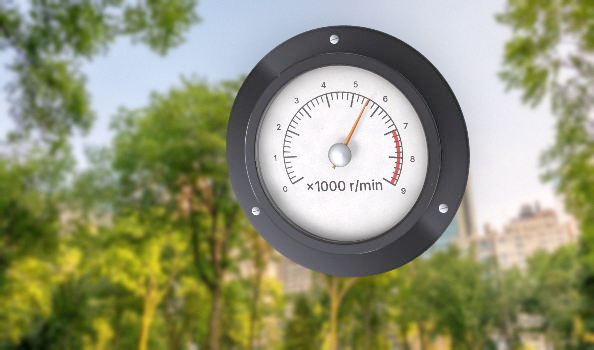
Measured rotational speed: 5600 rpm
